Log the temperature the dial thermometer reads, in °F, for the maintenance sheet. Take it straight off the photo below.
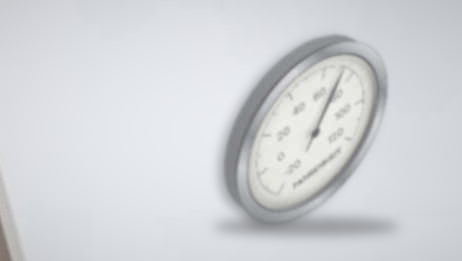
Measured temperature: 70 °F
